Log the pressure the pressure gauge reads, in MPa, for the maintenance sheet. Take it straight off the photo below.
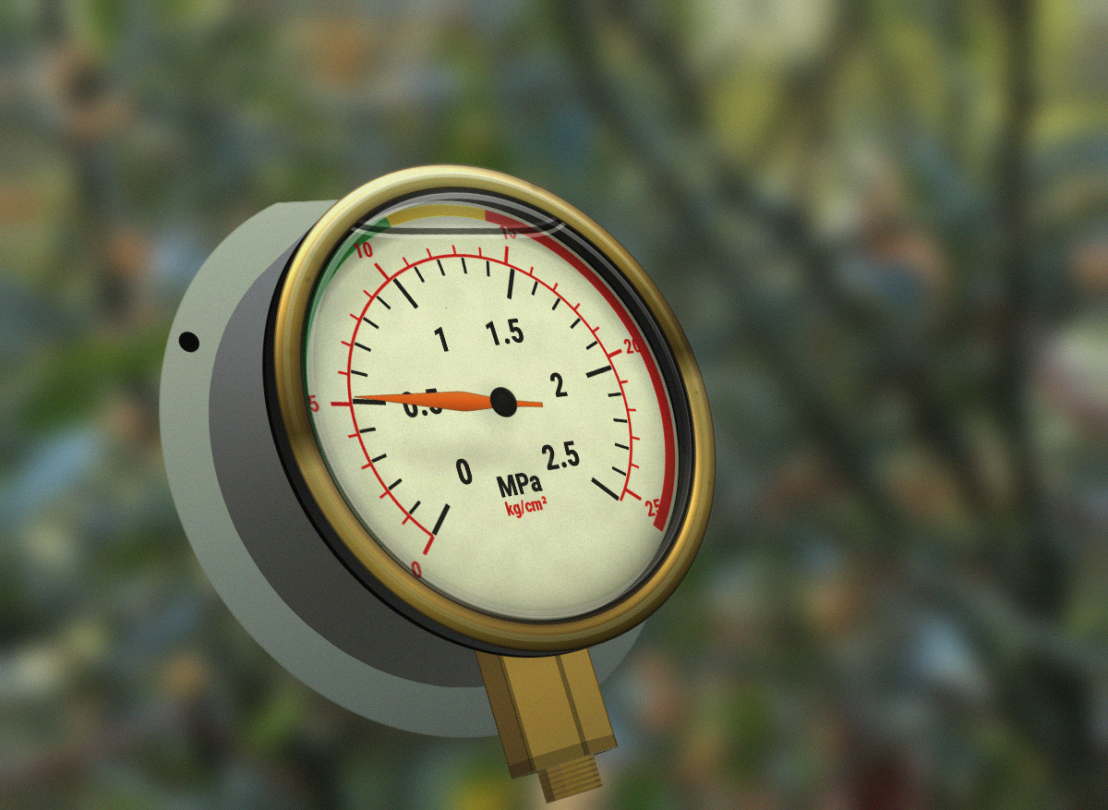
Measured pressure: 0.5 MPa
